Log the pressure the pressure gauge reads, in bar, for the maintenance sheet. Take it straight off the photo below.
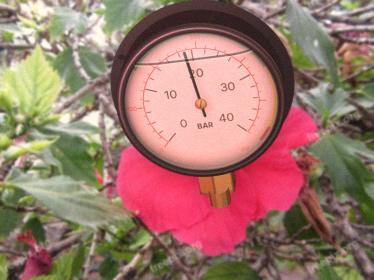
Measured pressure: 19 bar
